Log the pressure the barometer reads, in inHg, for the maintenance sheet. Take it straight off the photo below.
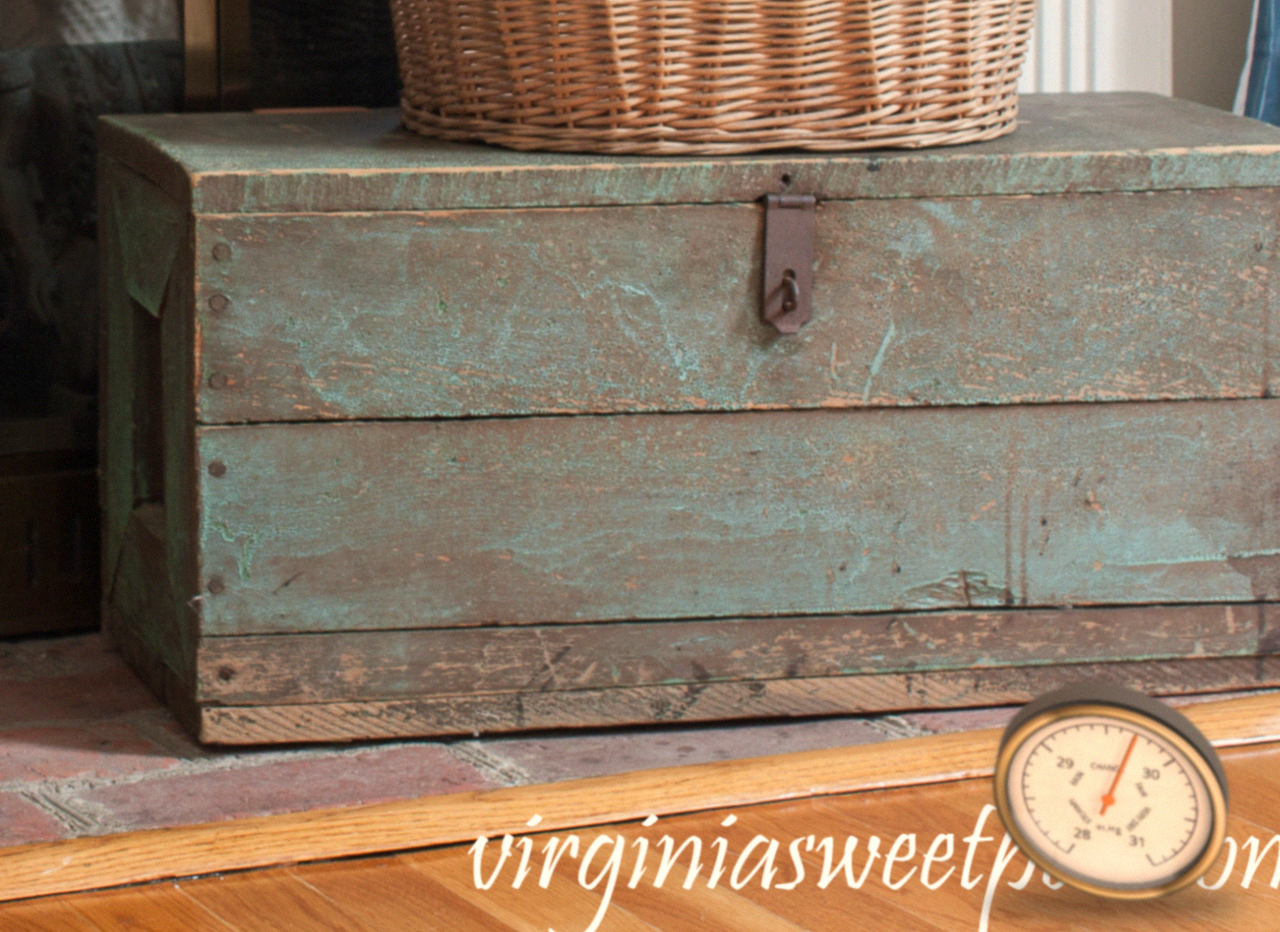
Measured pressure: 29.7 inHg
